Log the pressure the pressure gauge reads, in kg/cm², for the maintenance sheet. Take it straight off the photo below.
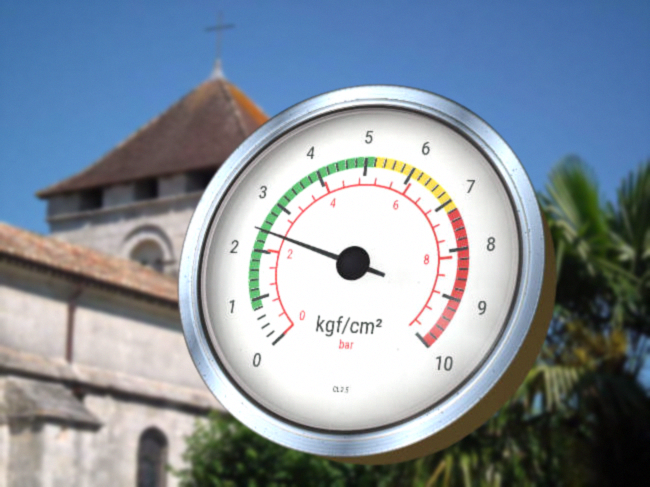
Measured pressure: 2.4 kg/cm²
